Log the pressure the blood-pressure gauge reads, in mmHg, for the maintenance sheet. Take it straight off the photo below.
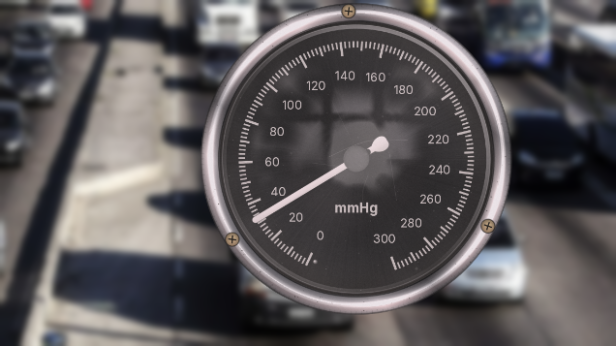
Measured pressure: 32 mmHg
